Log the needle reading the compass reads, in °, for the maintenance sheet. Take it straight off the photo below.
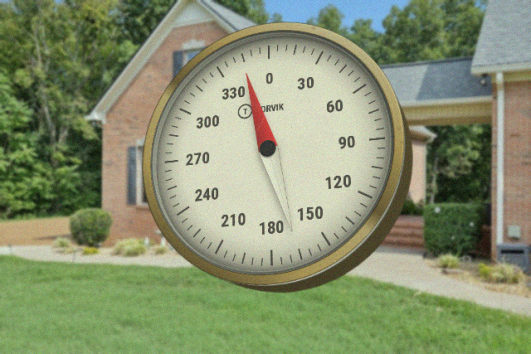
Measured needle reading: 345 °
